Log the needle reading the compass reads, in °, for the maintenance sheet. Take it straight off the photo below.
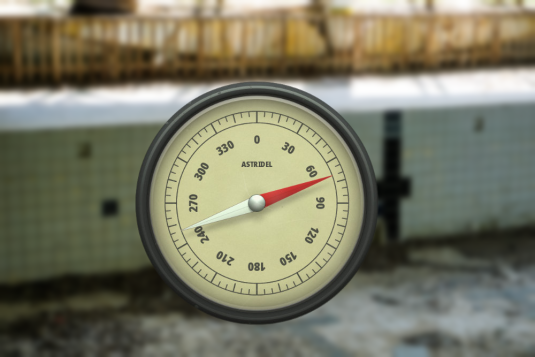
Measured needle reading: 70 °
